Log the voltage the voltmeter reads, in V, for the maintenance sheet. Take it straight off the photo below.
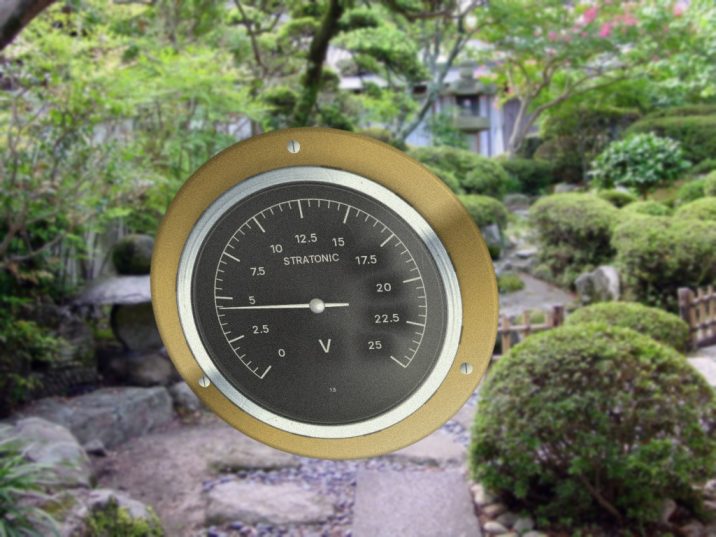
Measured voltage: 4.5 V
